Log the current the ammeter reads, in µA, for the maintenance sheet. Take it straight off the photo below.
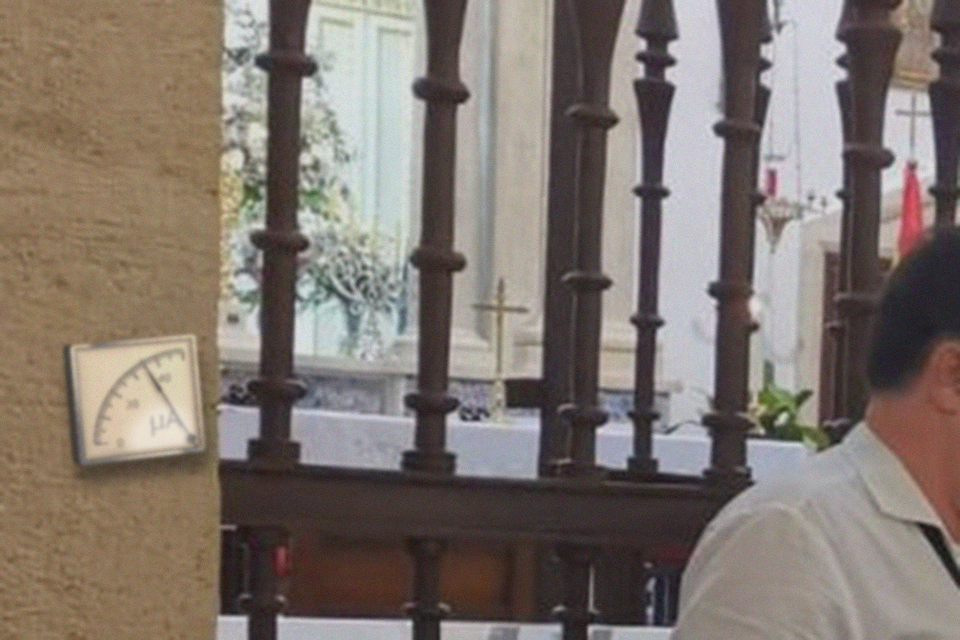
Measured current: 35 µA
